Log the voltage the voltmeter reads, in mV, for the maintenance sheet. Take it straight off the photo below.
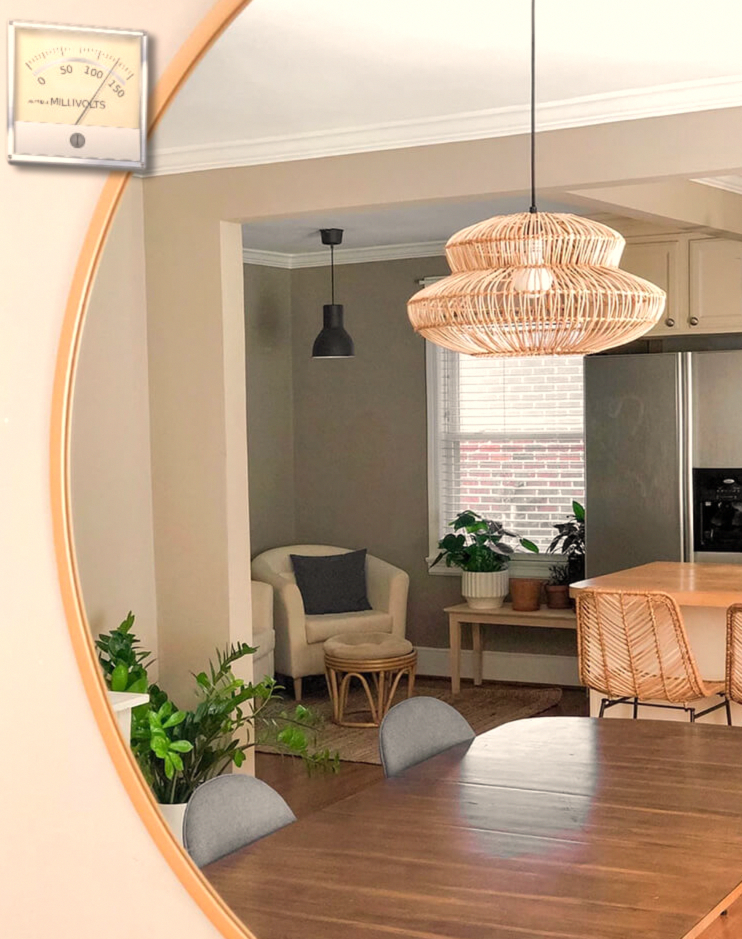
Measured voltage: 125 mV
